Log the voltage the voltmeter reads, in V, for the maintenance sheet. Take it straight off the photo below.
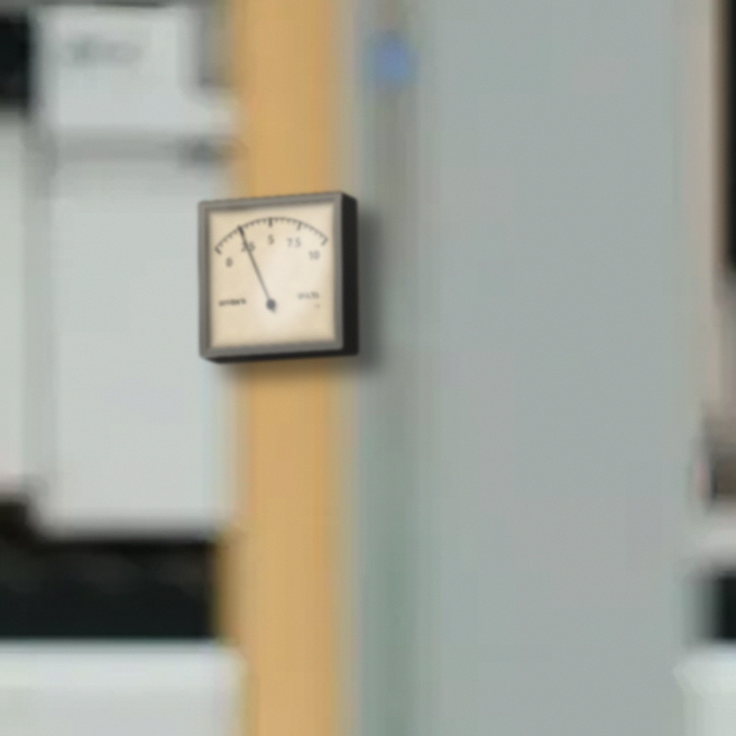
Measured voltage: 2.5 V
